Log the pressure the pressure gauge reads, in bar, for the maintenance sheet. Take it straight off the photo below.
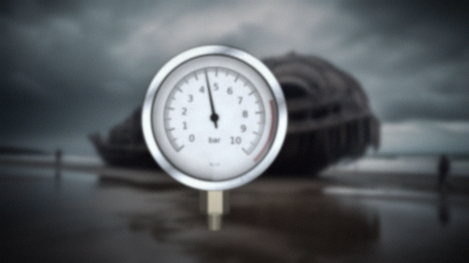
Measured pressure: 4.5 bar
